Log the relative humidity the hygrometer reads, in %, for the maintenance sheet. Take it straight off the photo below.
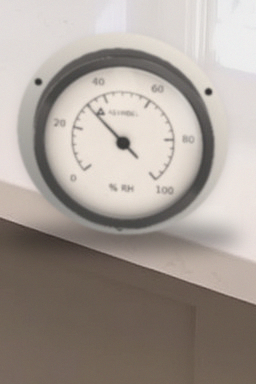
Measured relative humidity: 32 %
